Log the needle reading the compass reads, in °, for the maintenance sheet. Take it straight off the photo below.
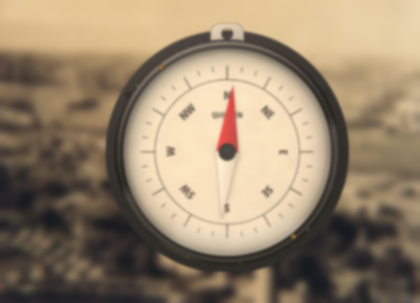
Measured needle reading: 5 °
